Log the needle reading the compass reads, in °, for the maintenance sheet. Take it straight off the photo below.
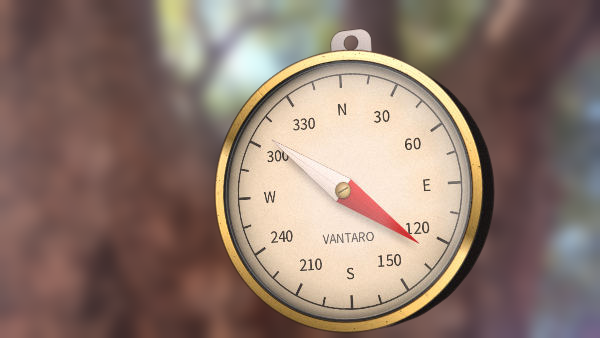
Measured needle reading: 127.5 °
